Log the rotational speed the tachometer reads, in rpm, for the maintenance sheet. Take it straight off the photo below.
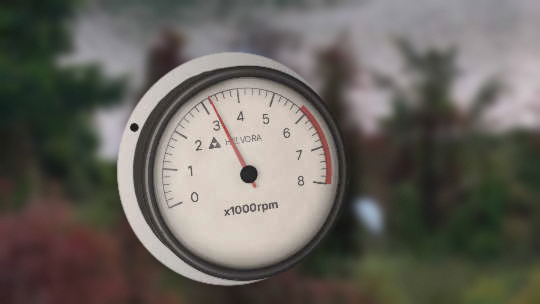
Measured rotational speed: 3200 rpm
